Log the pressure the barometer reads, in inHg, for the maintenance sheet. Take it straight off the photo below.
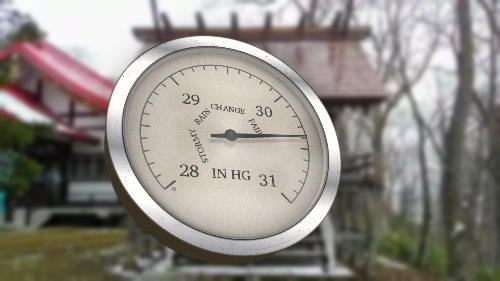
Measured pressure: 30.4 inHg
